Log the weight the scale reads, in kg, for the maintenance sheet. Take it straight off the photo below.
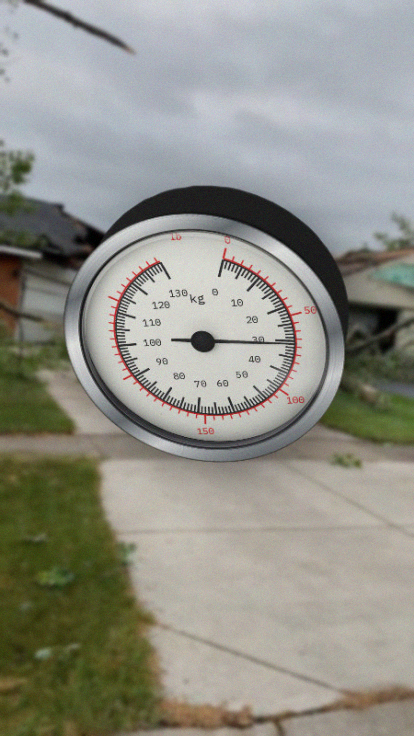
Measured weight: 30 kg
